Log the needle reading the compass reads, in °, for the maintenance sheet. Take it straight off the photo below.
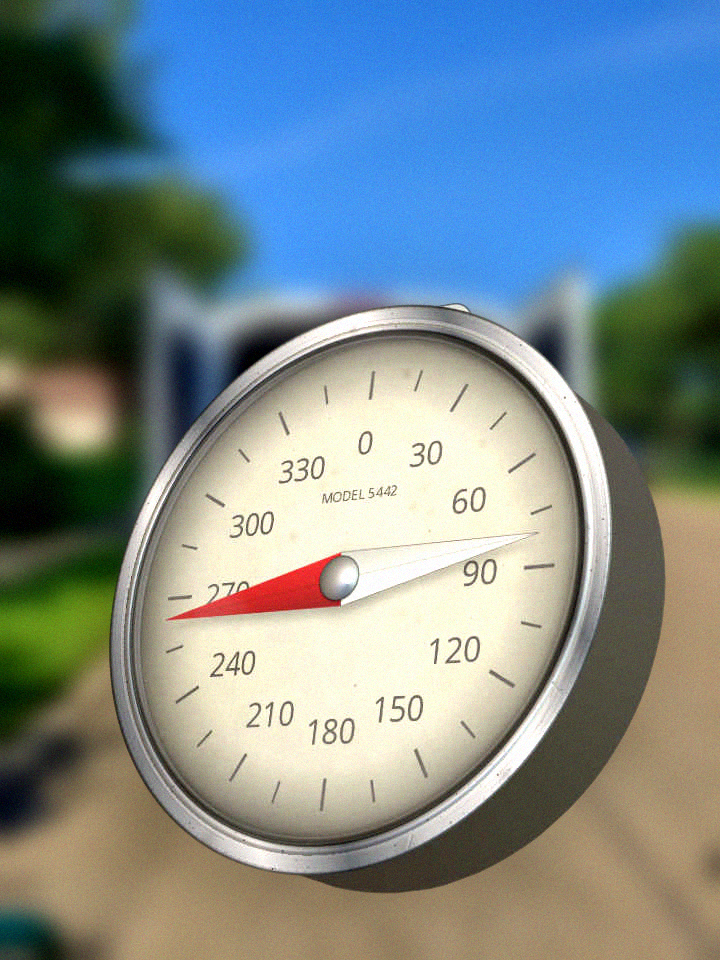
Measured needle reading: 262.5 °
